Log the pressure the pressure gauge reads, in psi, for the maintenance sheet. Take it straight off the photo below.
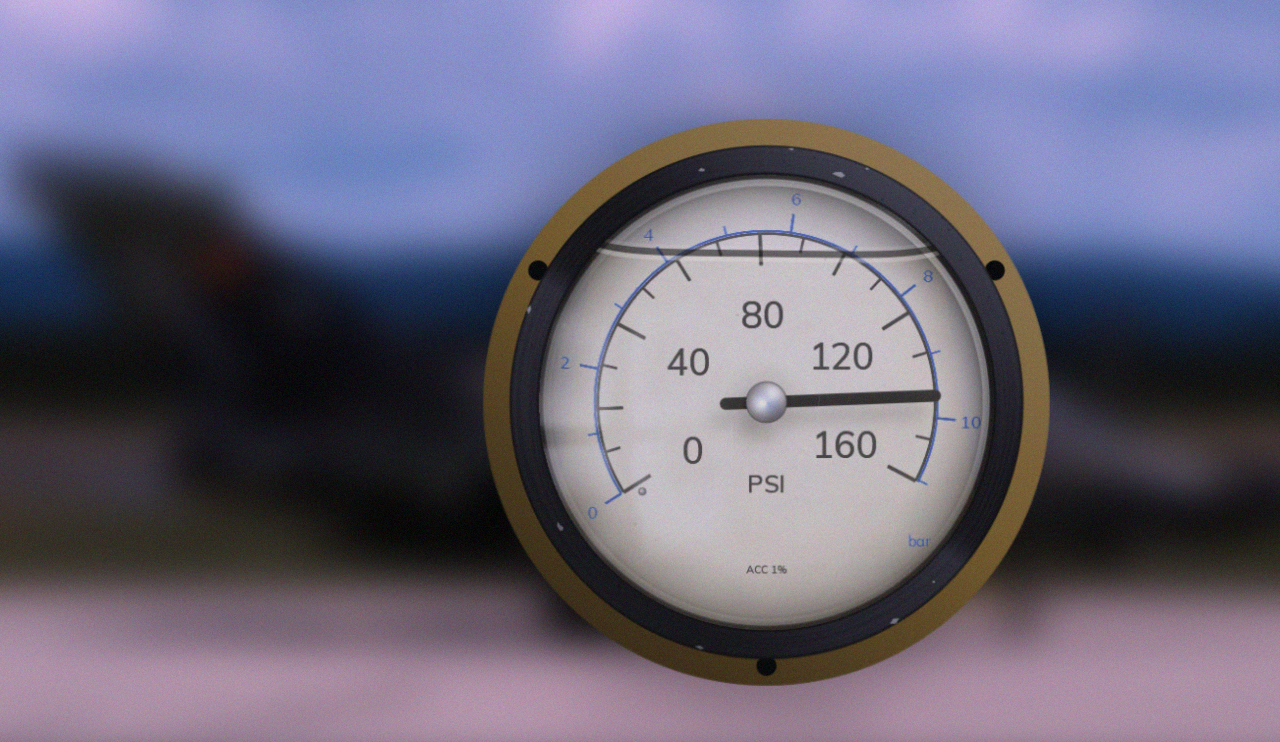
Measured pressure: 140 psi
